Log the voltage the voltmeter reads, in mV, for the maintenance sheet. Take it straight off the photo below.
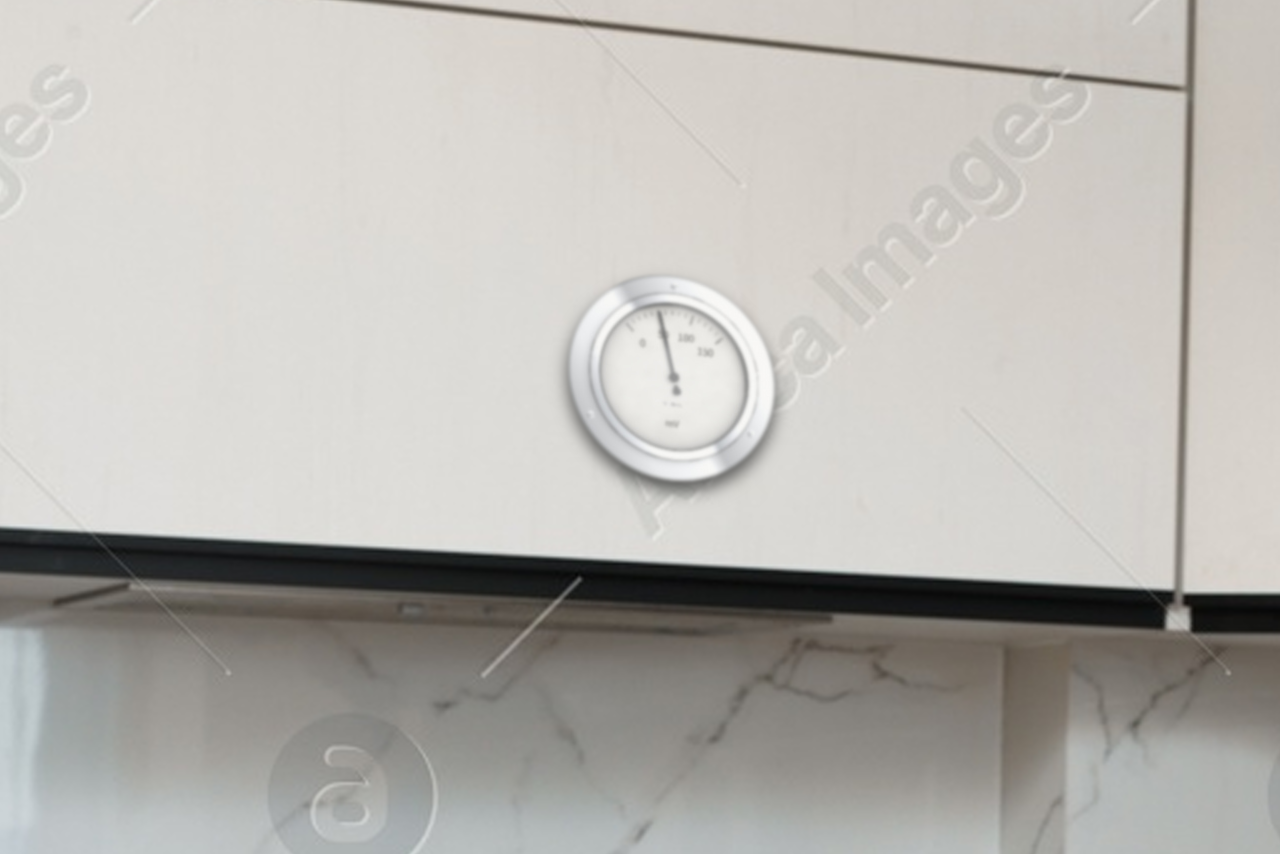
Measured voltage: 50 mV
